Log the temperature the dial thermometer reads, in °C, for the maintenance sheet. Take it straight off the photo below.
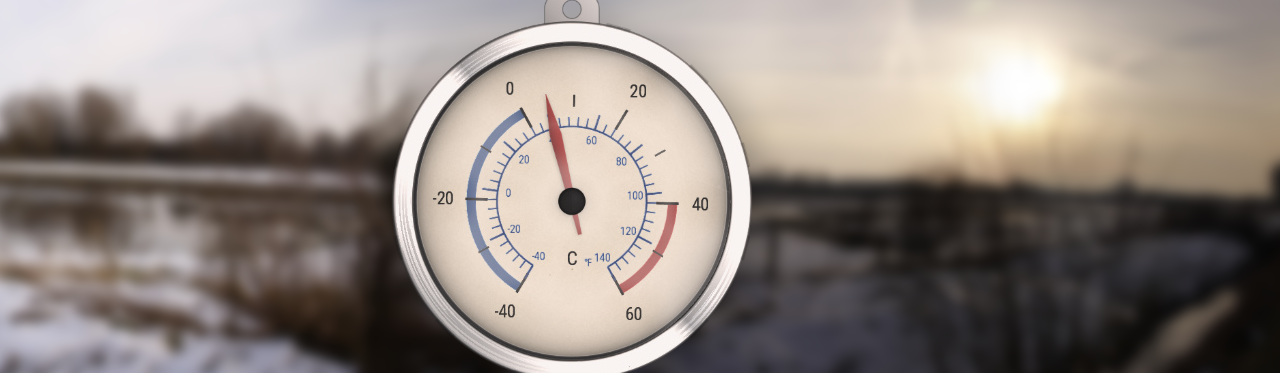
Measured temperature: 5 °C
